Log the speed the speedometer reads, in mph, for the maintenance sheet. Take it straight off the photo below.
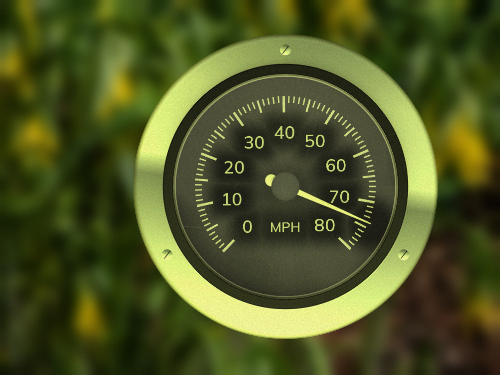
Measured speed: 74 mph
